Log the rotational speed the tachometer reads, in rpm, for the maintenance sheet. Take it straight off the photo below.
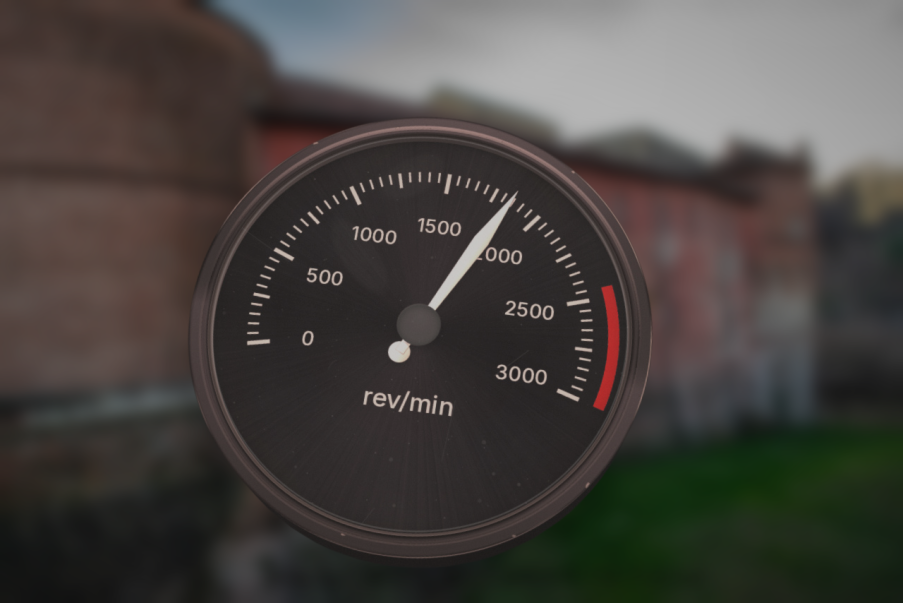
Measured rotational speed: 1850 rpm
